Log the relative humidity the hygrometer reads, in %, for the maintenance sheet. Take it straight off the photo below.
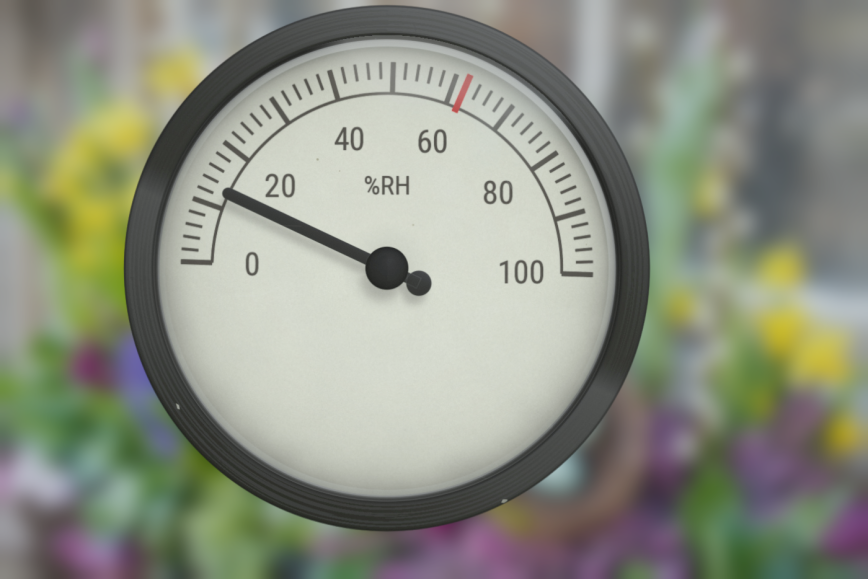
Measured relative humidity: 13 %
